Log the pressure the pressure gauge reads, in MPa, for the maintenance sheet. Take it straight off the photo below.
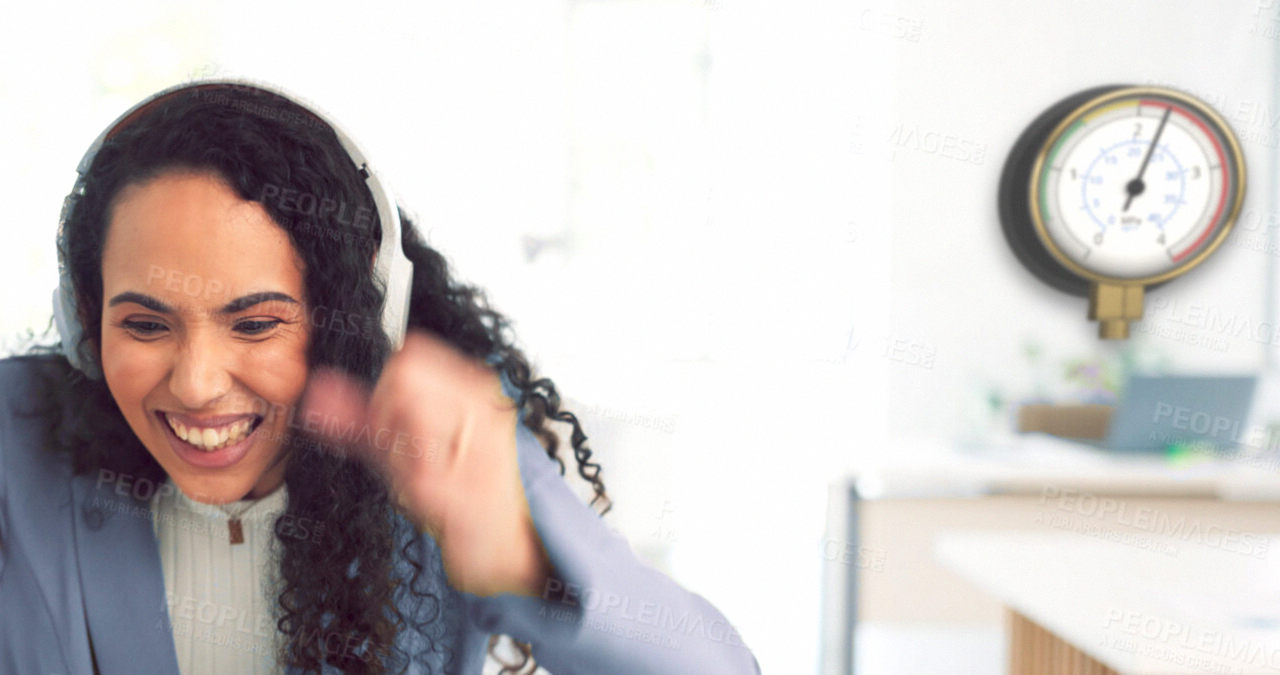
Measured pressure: 2.25 MPa
